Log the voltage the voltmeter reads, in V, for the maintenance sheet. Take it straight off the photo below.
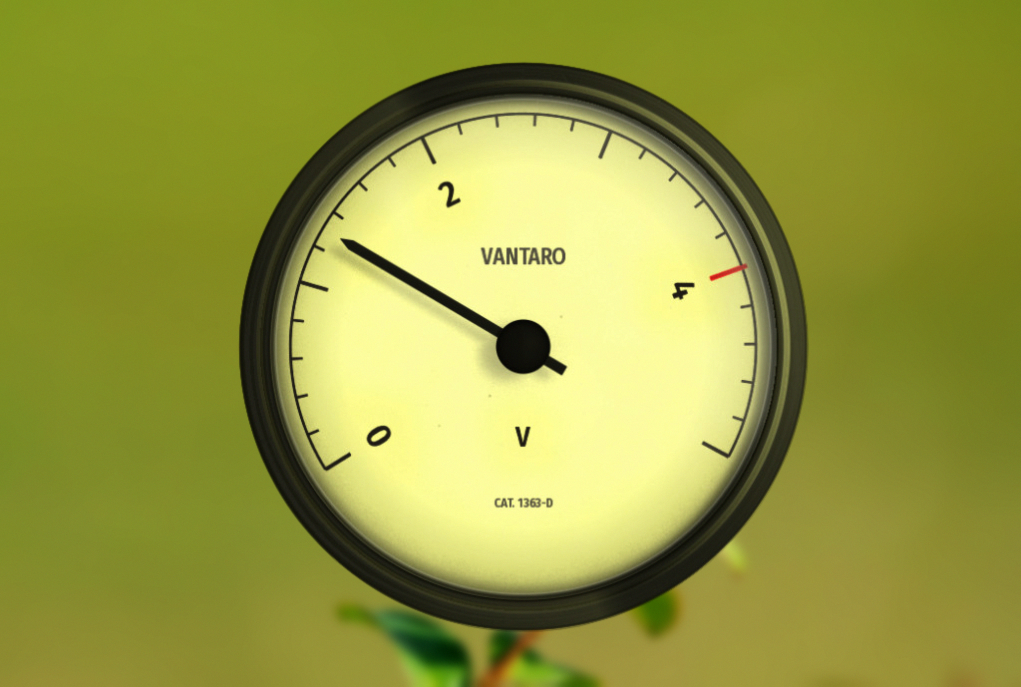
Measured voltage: 1.3 V
